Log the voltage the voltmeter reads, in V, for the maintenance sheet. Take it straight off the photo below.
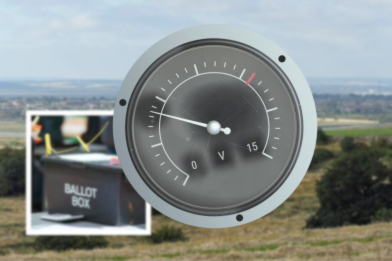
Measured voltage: 4.25 V
